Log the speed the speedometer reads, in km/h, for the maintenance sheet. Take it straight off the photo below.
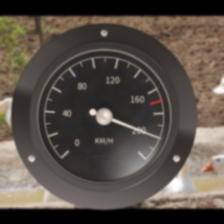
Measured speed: 200 km/h
